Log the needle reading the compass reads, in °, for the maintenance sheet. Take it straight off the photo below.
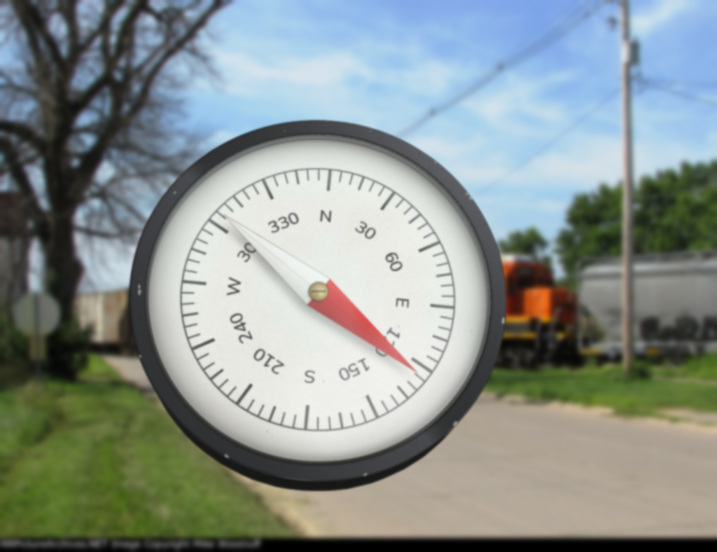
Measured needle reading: 125 °
